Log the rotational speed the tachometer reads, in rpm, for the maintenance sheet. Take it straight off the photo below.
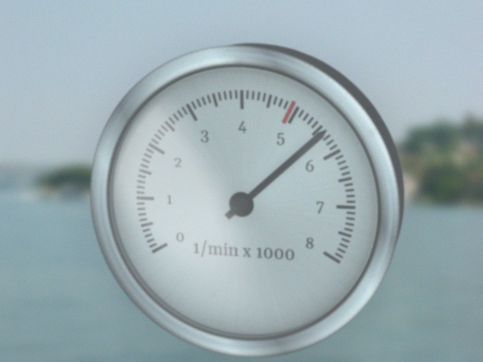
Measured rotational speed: 5600 rpm
